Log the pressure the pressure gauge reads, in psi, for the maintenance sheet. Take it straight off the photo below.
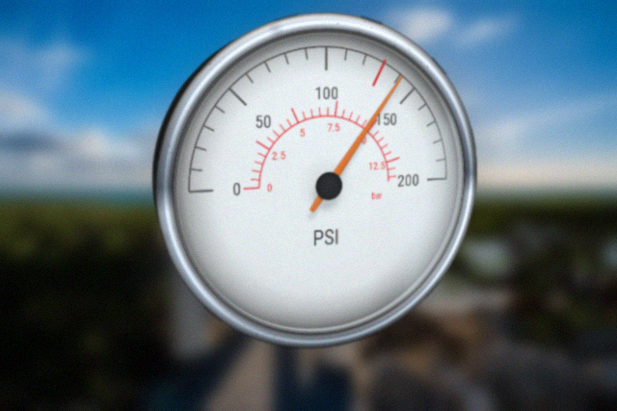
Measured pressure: 140 psi
